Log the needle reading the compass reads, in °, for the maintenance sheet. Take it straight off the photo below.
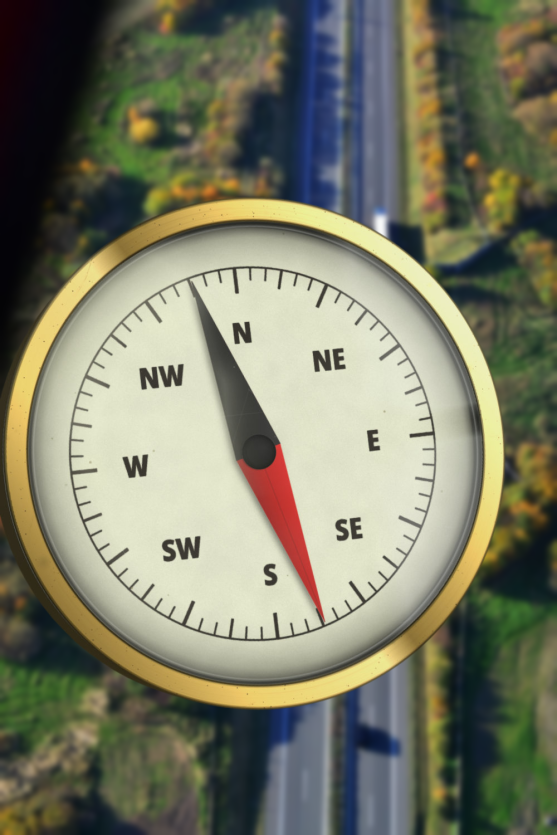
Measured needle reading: 165 °
